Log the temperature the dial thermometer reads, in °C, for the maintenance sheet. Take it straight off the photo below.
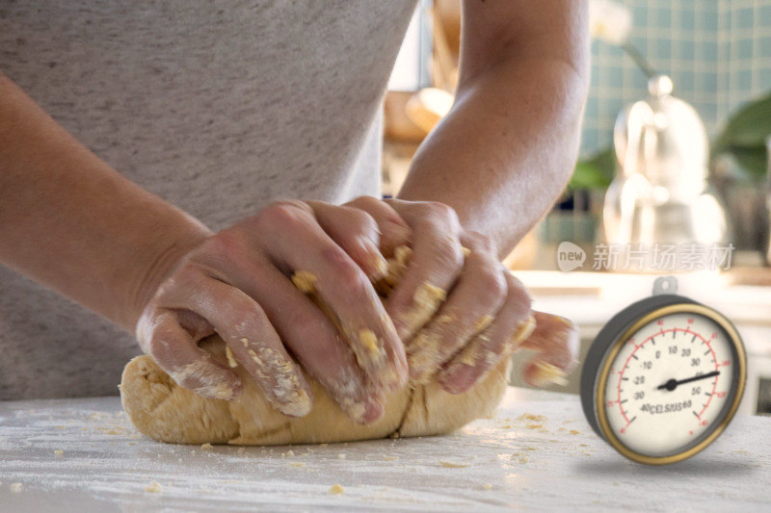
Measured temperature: 40 °C
